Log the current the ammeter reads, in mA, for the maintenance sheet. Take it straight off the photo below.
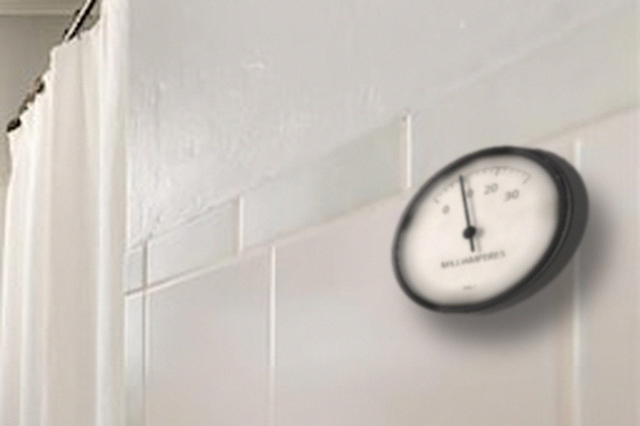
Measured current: 10 mA
